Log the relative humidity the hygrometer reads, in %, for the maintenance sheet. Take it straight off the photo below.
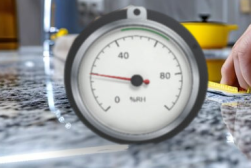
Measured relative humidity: 20 %
